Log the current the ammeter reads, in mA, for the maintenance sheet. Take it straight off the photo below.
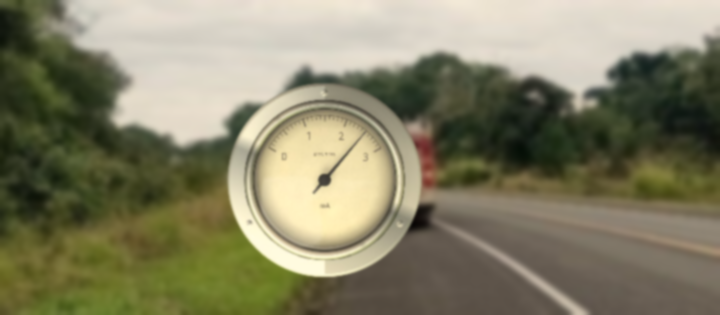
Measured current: 2.5 mA
